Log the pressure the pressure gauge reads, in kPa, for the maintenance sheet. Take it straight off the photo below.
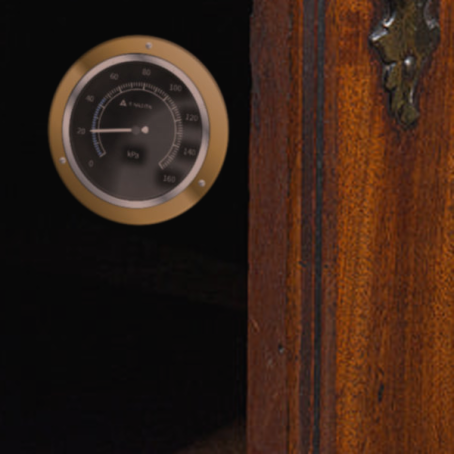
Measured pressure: 20 kPa
